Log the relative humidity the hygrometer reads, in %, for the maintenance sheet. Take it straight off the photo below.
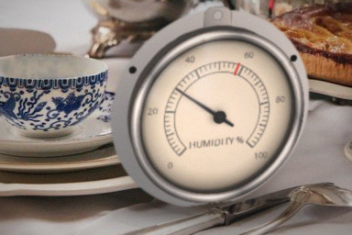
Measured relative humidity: 30 %
